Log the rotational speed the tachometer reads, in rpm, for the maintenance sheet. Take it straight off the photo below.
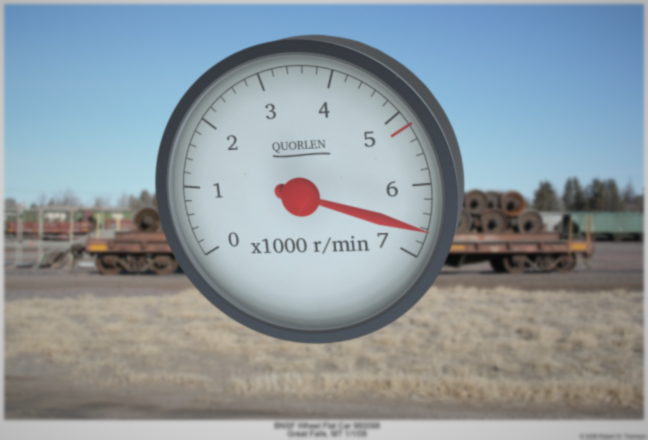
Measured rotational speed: 6600 rpm
